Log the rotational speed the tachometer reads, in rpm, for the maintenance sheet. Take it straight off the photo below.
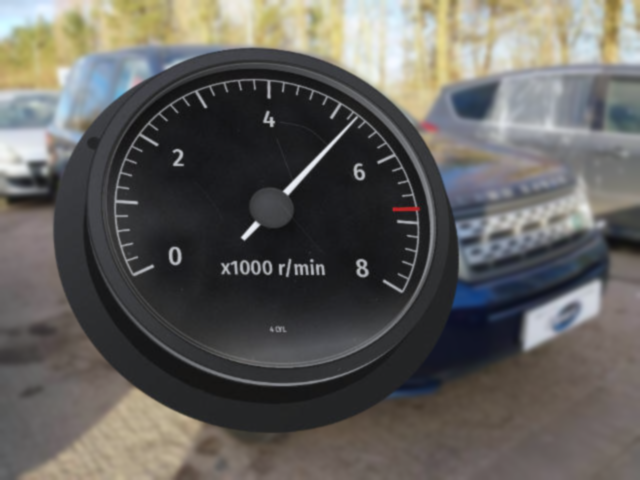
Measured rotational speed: 5300 rpm
